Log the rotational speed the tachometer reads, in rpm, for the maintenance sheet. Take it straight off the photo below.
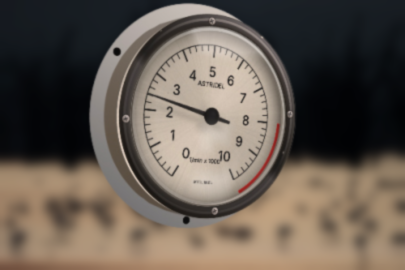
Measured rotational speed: 2400 rpm
